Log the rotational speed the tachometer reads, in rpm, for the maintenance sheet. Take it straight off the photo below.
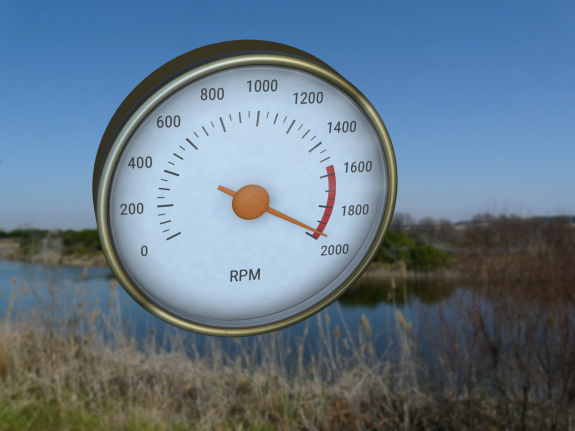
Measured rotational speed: 1950 rpm
